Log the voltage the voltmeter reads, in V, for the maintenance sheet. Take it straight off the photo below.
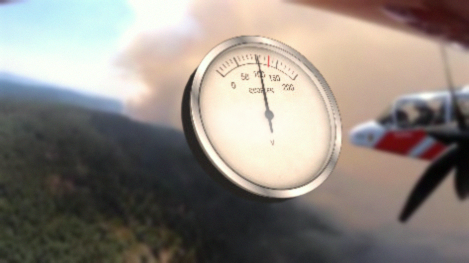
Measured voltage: 100 V
